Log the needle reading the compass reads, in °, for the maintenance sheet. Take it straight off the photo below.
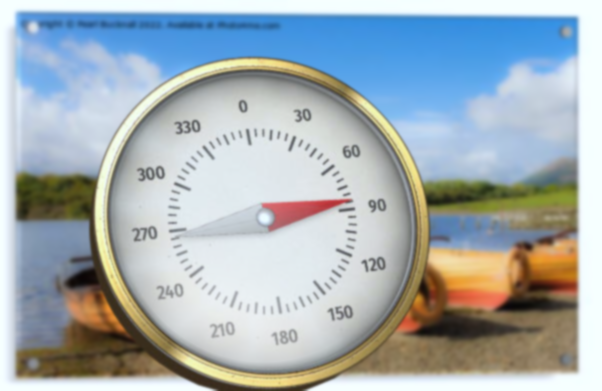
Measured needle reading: 85 °
